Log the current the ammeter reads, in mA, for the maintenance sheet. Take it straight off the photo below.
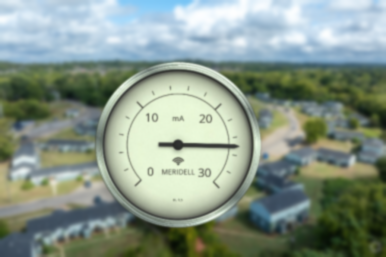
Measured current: 25 mA
